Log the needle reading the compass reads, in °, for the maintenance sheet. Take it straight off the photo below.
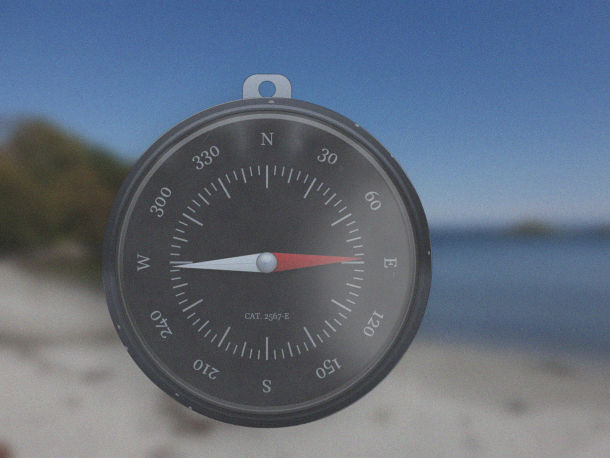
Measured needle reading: 87.5 °
